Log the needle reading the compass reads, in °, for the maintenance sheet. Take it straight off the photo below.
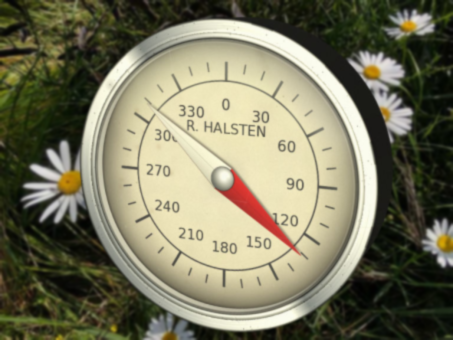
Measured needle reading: 130 °
